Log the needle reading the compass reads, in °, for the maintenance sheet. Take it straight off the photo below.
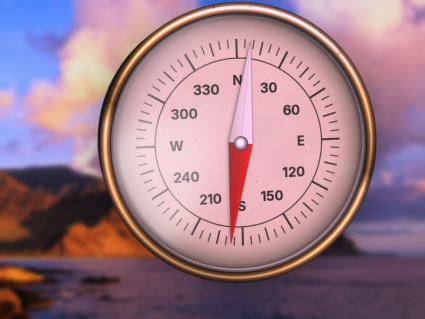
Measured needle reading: 187.5 °
